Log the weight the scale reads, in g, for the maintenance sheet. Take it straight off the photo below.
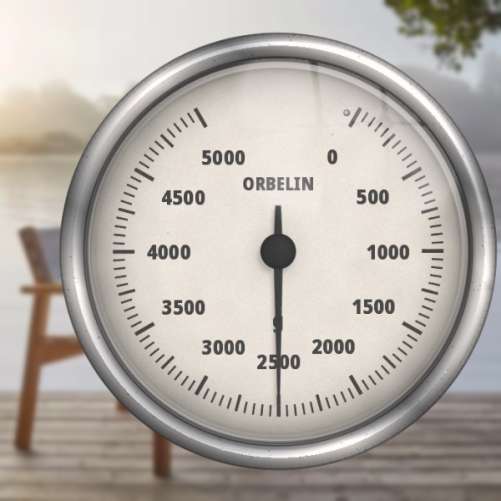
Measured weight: 2500 g
